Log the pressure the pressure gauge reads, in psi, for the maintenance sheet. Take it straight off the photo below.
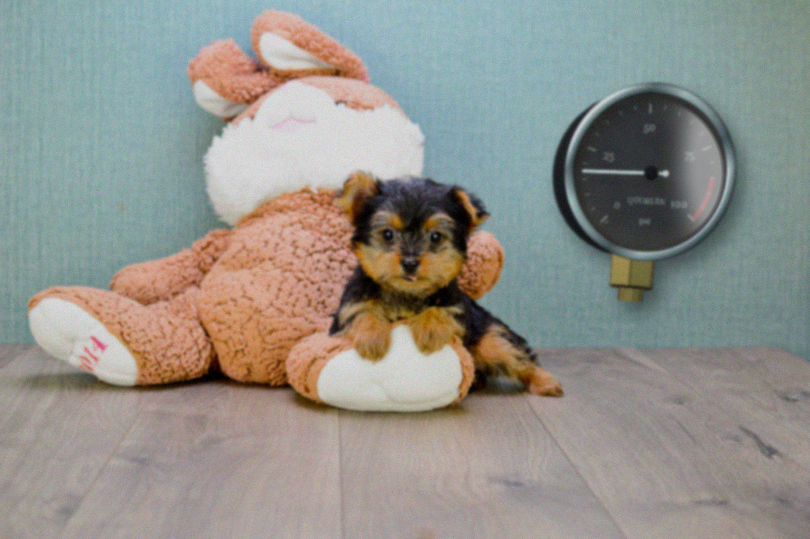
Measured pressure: 17.5 psi
